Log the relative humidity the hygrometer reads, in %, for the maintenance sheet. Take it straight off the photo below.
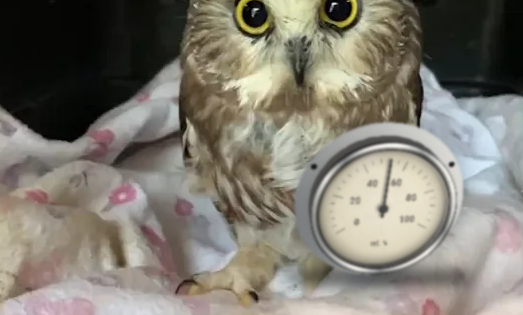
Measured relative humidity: 52 %
